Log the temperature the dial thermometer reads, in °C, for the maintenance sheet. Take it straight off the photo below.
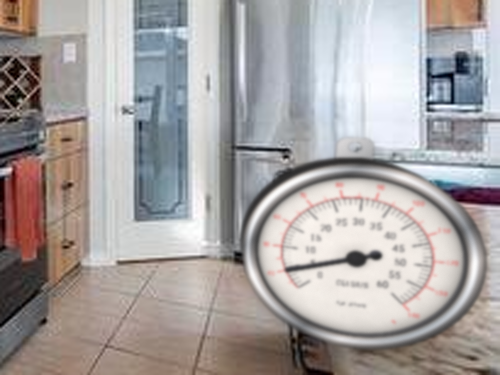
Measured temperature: 5 °C
